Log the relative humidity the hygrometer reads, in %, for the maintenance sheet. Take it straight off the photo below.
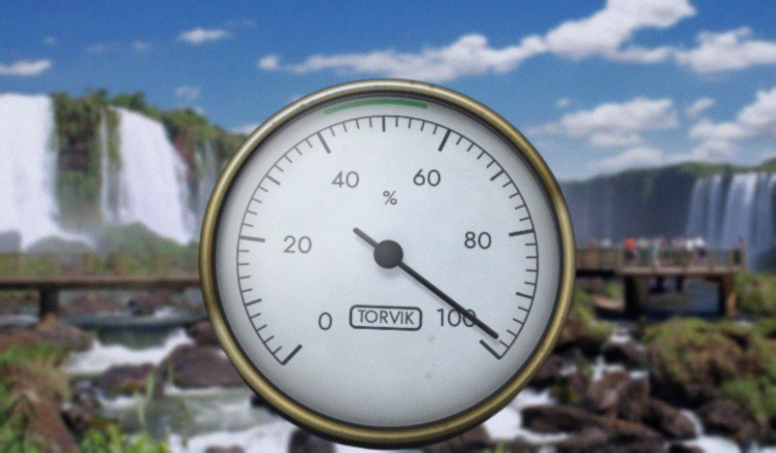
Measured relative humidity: 98 %
